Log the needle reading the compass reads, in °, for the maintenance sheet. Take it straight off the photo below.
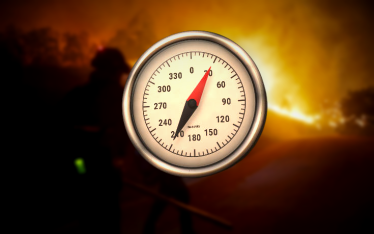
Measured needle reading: 30 °
